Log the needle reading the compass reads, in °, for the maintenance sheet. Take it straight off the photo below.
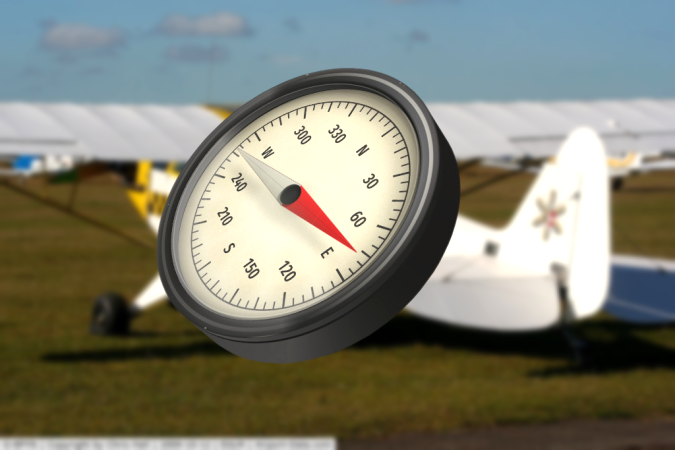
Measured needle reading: 77.5 °
